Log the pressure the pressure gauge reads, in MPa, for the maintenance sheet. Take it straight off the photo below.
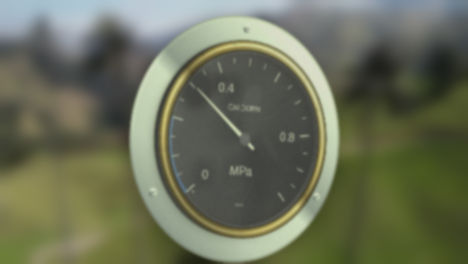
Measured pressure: 0.3 MPa
